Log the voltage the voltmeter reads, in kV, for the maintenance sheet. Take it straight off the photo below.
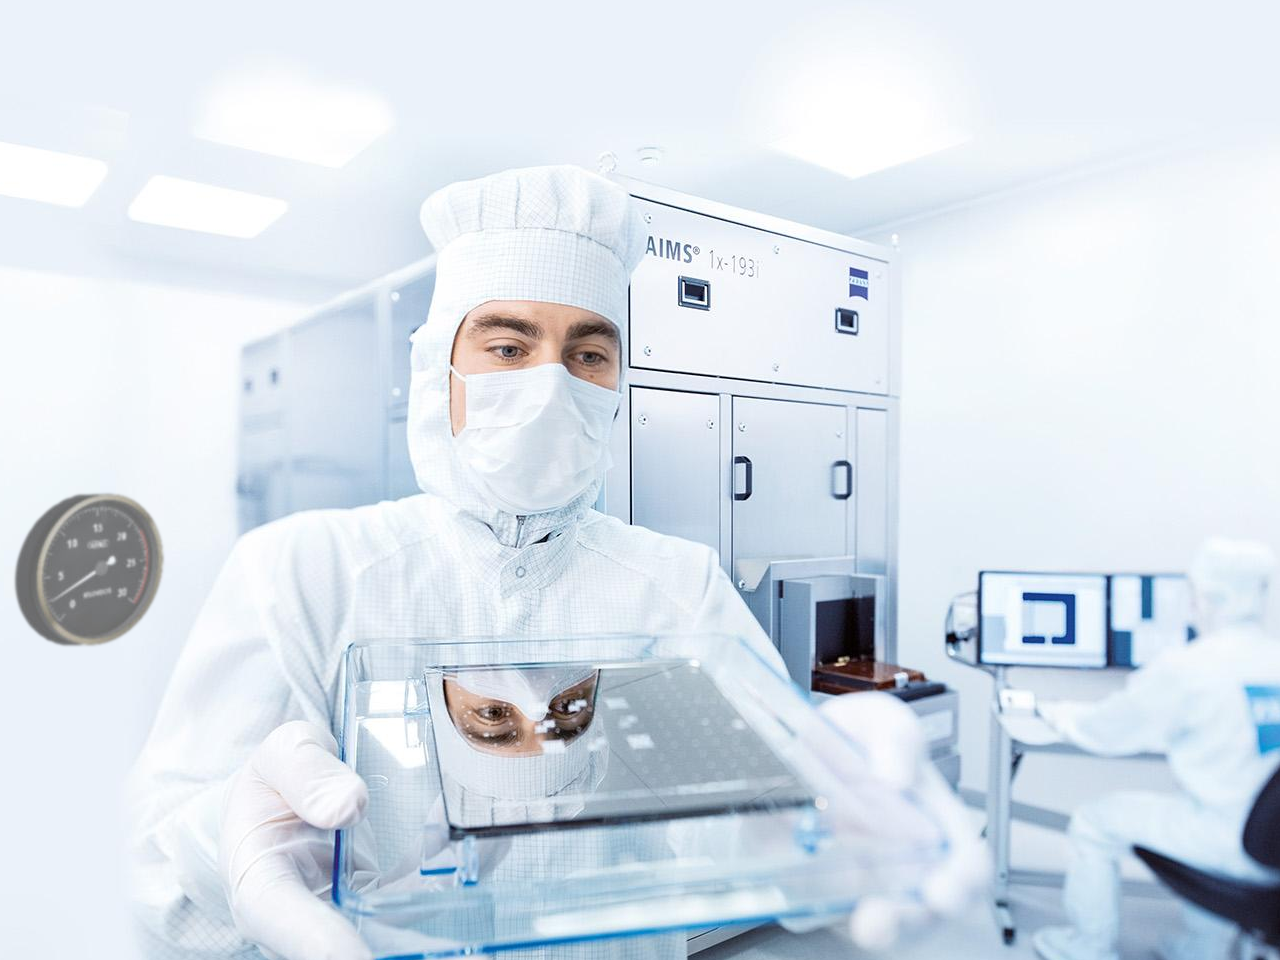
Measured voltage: 2.5 kV
